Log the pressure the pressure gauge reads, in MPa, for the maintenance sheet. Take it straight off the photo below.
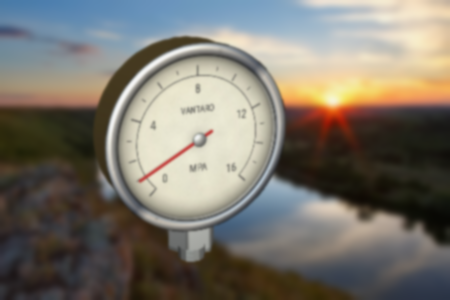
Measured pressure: 1 MPa
